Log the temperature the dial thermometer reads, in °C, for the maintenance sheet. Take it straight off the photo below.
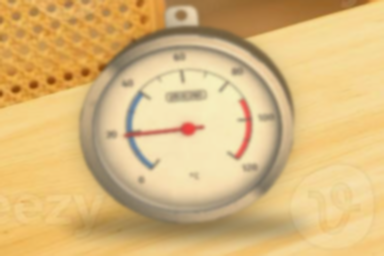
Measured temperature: 20 °C
